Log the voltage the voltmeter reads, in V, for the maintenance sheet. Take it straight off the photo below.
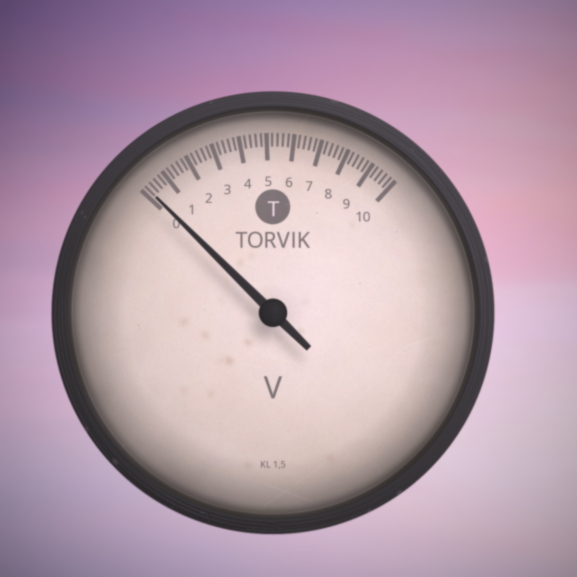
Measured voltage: 0.2 V
